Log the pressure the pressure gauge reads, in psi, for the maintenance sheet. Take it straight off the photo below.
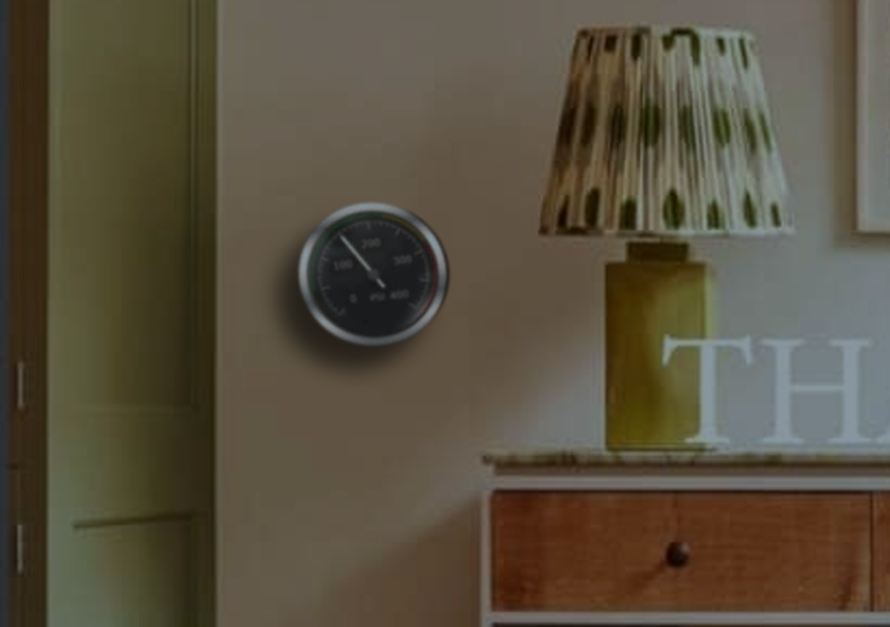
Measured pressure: 150 psi
